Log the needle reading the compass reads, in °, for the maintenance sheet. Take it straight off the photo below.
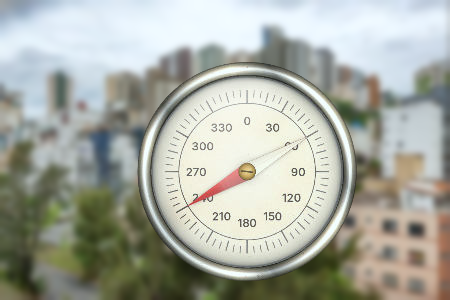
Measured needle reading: 240 °
